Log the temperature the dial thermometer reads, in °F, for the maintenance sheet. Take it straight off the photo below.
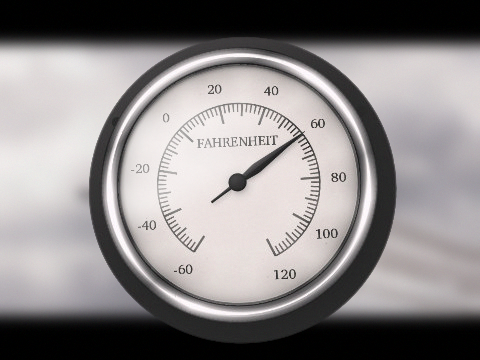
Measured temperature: 60 °F
